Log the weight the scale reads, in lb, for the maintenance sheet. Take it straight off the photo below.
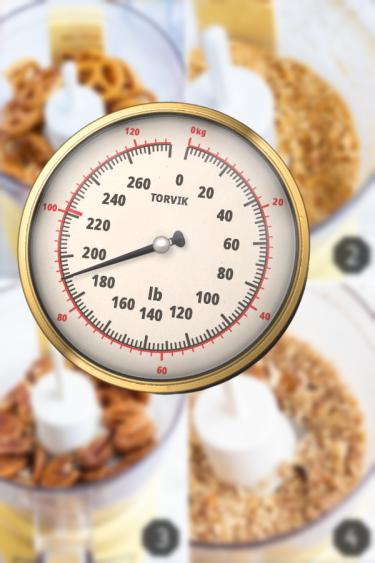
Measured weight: 190 lb
